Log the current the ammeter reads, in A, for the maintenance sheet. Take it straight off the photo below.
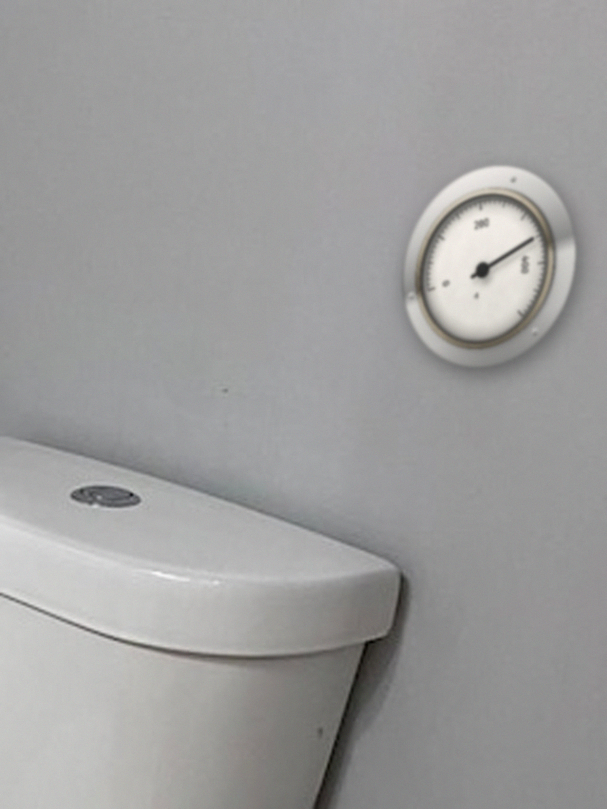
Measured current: 350 A
